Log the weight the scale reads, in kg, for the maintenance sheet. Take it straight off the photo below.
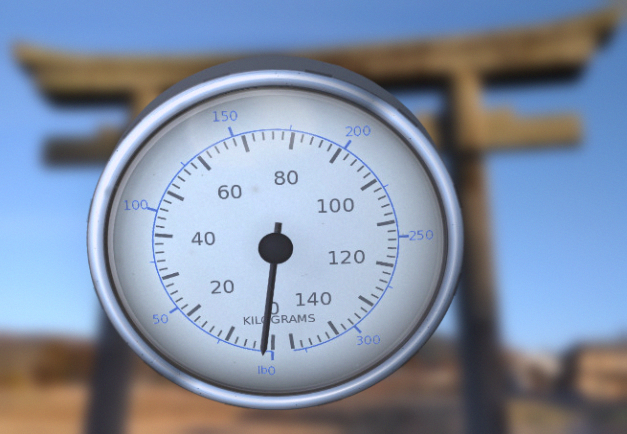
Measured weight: 2 kg
